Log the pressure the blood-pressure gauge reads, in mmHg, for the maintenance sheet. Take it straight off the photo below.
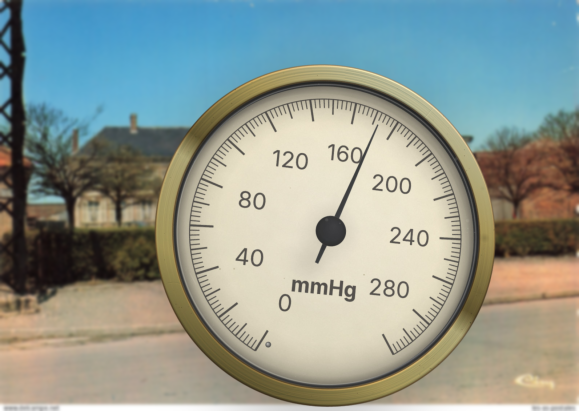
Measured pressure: 172 mmHg
